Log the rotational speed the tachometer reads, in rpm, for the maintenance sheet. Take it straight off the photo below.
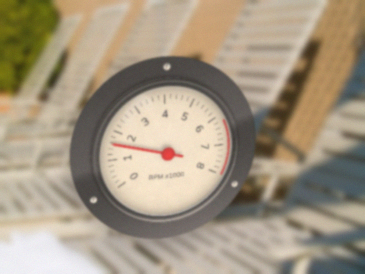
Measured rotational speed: 1600 rpm
